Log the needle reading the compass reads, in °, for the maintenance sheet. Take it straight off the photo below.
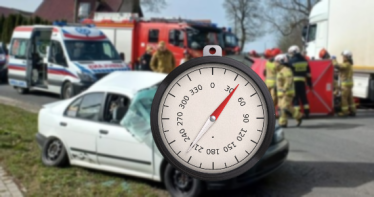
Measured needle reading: 37.5 °
